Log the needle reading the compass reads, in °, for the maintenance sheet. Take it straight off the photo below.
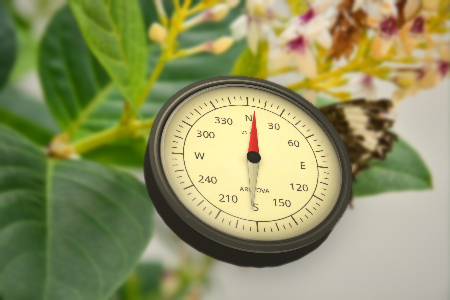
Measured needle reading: 5 °
